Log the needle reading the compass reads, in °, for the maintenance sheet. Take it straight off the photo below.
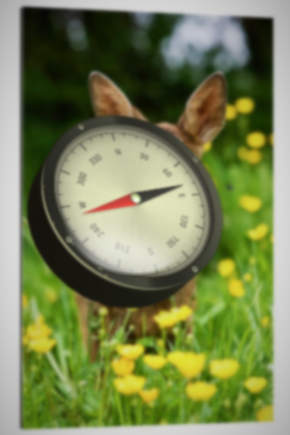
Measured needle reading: 260 °
